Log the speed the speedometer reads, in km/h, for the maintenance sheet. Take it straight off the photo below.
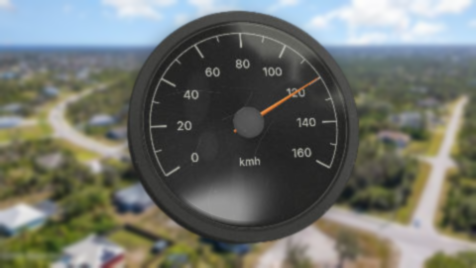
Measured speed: 120 km/h
